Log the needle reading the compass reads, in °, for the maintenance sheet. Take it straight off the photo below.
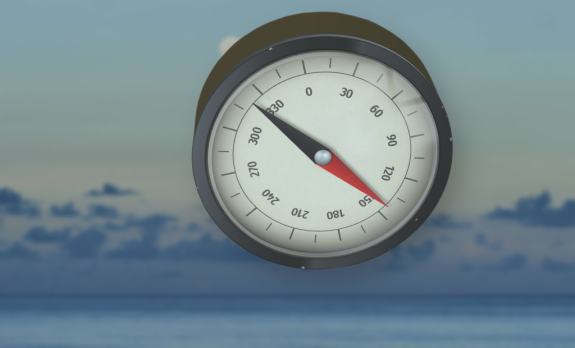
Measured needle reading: 142.5 °
